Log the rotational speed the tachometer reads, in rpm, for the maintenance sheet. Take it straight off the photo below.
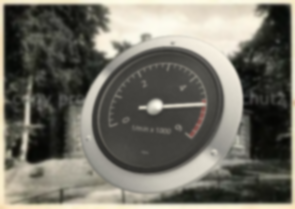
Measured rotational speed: 5000 rpm
